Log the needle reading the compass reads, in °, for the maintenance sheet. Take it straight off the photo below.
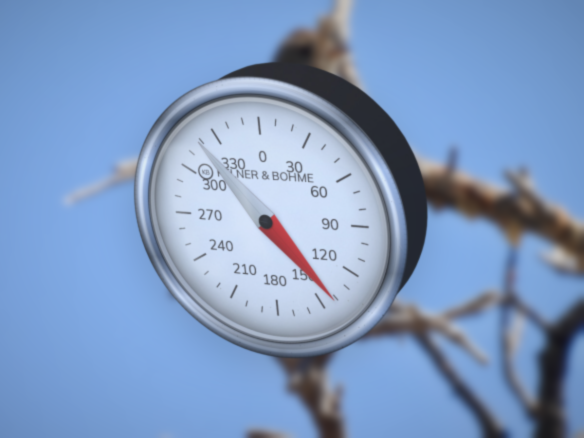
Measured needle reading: 140 °
